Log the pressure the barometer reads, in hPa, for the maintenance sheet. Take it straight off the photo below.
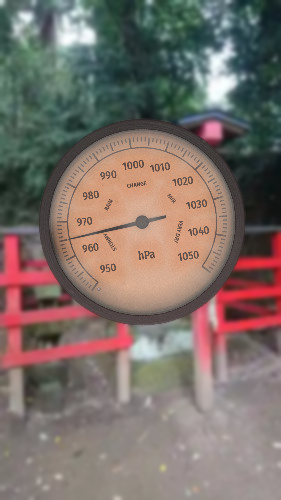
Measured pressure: 965 hPa
